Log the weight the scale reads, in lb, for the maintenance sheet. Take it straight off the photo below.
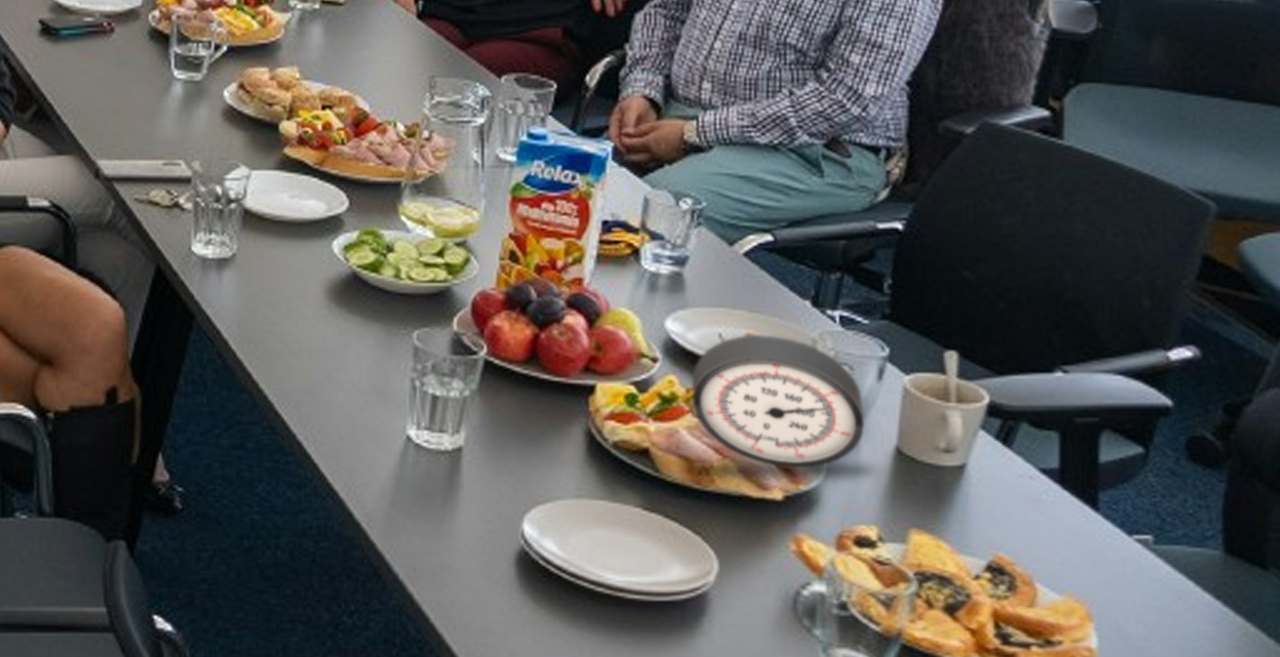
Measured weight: 190 lb
